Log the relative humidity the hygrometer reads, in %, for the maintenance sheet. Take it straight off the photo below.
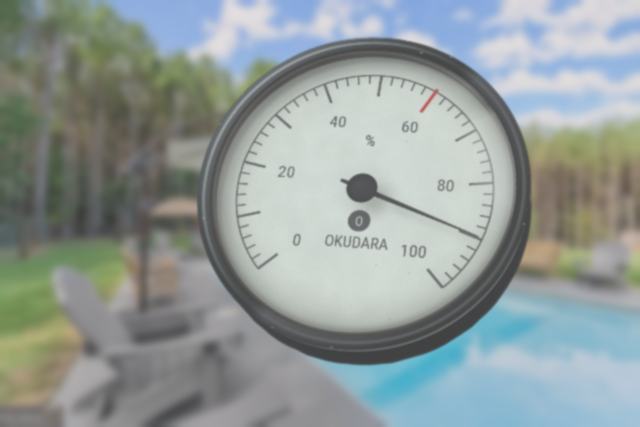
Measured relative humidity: 90 %
